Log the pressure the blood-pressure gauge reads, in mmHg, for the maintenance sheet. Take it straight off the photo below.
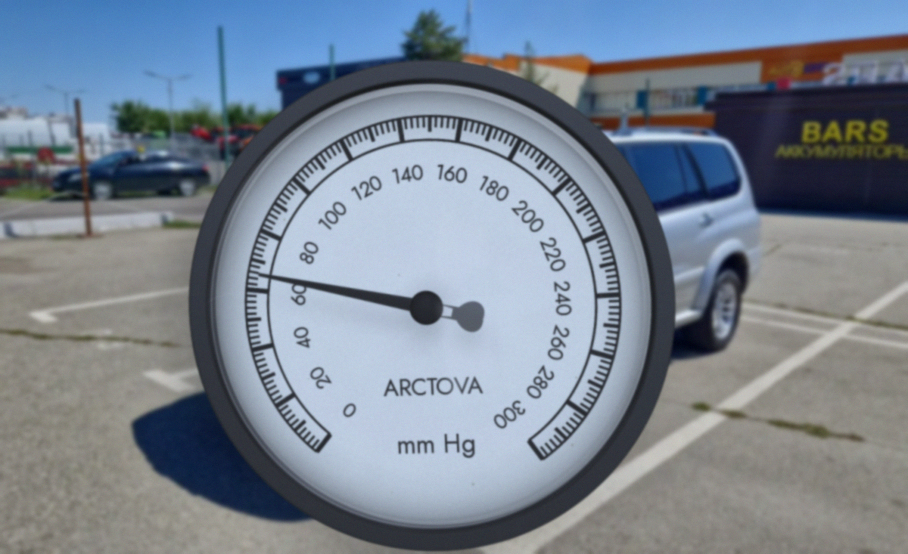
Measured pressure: 66 mmHg
